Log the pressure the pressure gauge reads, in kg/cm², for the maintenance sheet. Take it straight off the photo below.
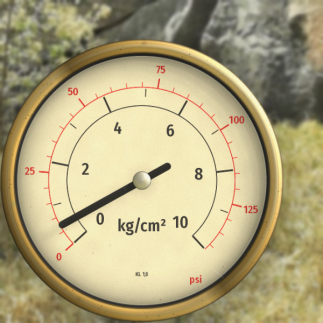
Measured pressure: 0.5 kg/cm²
